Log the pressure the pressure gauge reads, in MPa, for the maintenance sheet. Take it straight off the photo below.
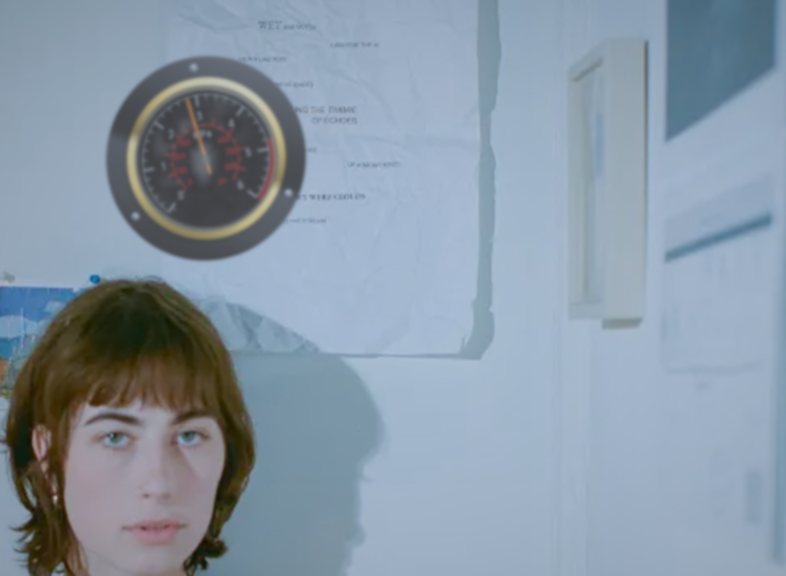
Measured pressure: 2.8 MPa
